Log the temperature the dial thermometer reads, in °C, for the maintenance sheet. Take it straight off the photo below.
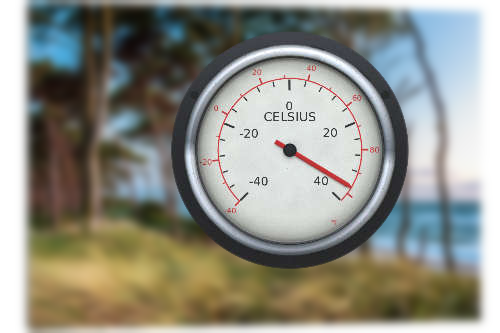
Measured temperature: 36 °C
